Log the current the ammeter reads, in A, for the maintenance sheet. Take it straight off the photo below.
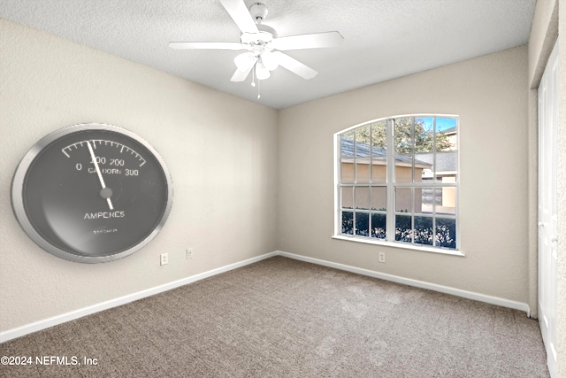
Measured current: 80 A
